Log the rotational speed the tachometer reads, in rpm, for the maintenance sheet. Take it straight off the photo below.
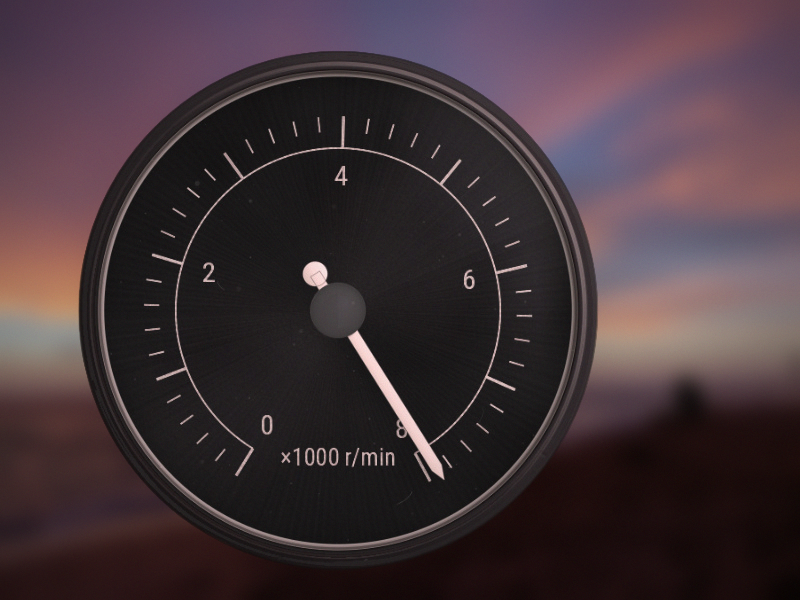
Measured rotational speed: 7900 rpm
